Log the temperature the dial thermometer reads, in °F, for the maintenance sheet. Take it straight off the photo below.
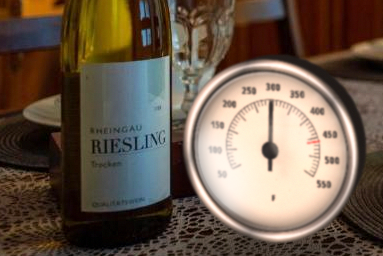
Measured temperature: 300 °F
